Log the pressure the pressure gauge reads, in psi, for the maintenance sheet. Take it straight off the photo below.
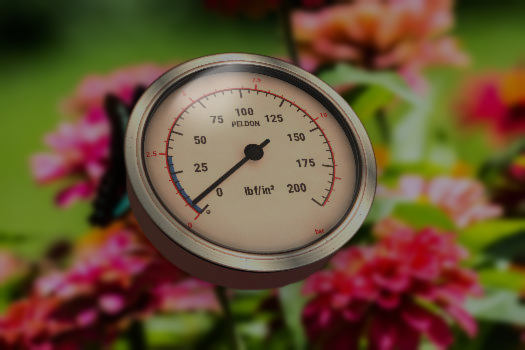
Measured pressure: 5 psi
